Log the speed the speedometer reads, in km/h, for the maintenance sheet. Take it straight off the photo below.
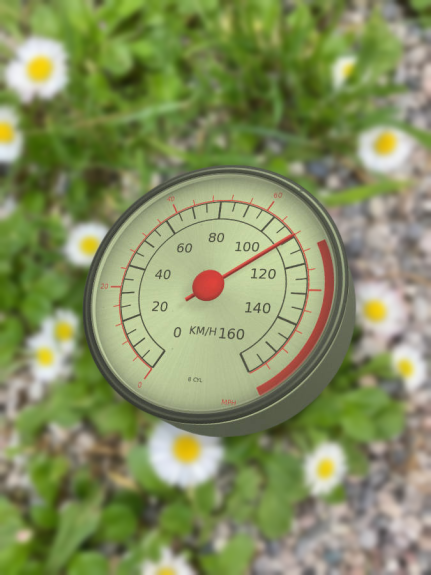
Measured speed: 110 km/h
